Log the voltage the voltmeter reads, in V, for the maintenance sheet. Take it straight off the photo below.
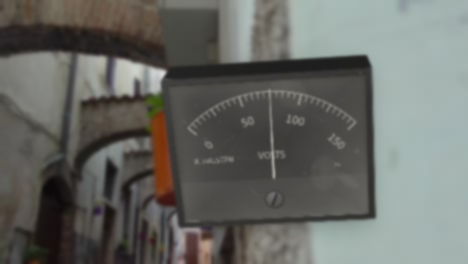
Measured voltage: 75 V
